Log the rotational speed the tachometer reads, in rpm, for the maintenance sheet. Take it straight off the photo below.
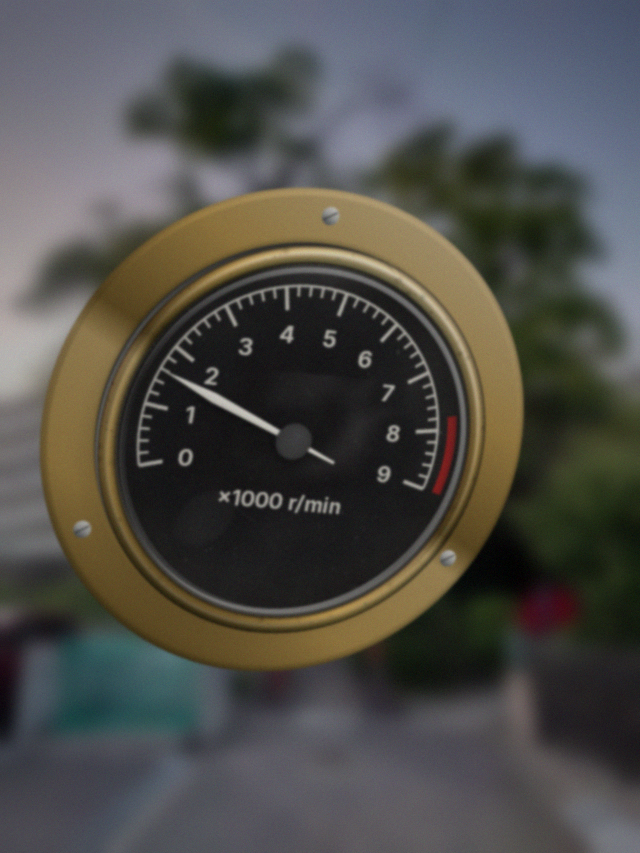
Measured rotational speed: 1600 rpm
